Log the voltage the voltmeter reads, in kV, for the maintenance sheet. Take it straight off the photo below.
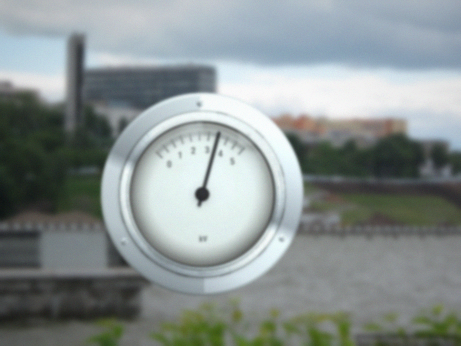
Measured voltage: 3.5 kV
